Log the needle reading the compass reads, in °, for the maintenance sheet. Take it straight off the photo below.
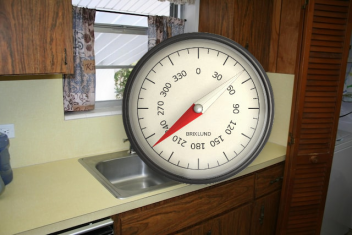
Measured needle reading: 230 °
